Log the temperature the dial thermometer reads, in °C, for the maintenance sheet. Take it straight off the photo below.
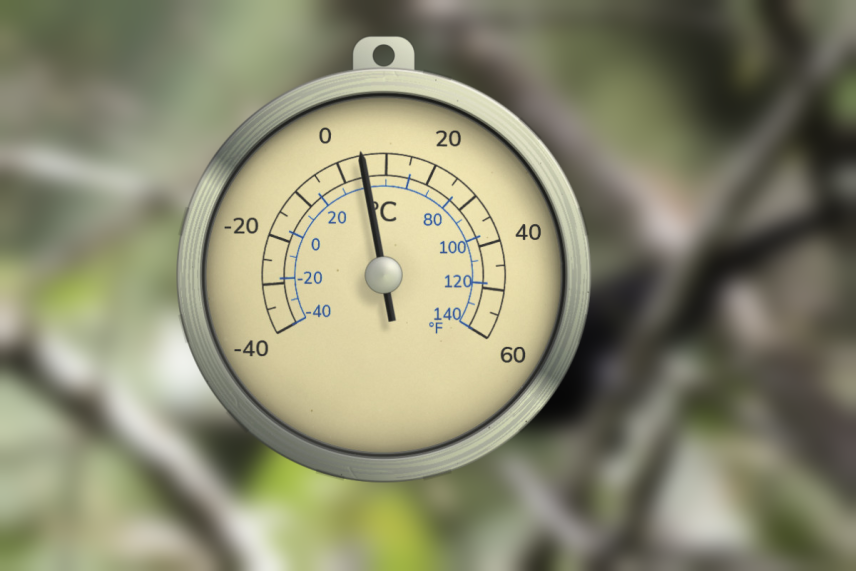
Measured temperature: 5 °C
